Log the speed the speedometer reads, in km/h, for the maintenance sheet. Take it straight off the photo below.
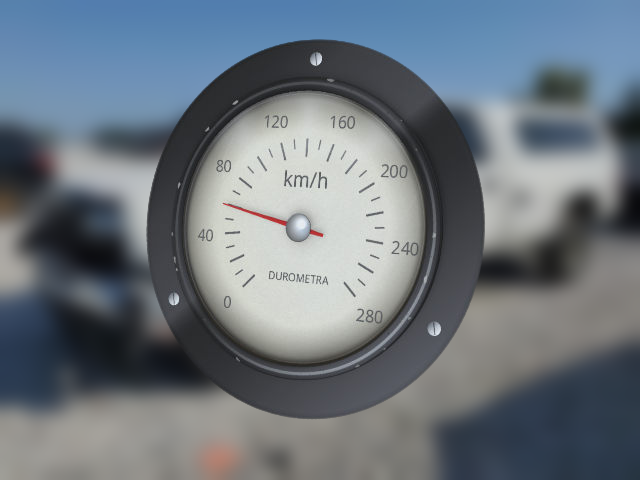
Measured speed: 60 km/h
